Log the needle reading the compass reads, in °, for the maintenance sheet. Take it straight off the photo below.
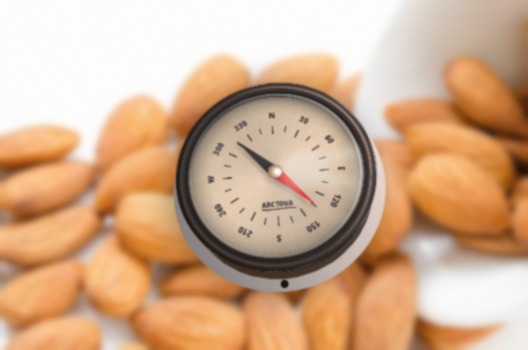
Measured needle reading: 135 °
